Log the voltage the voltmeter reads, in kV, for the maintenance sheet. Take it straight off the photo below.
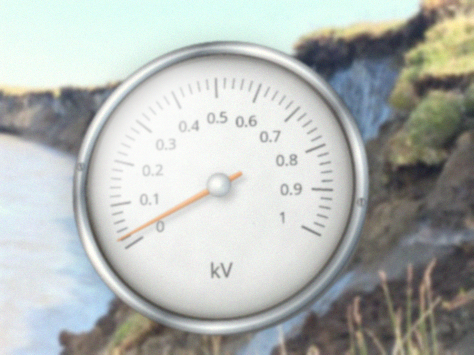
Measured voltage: 0.02 kV
